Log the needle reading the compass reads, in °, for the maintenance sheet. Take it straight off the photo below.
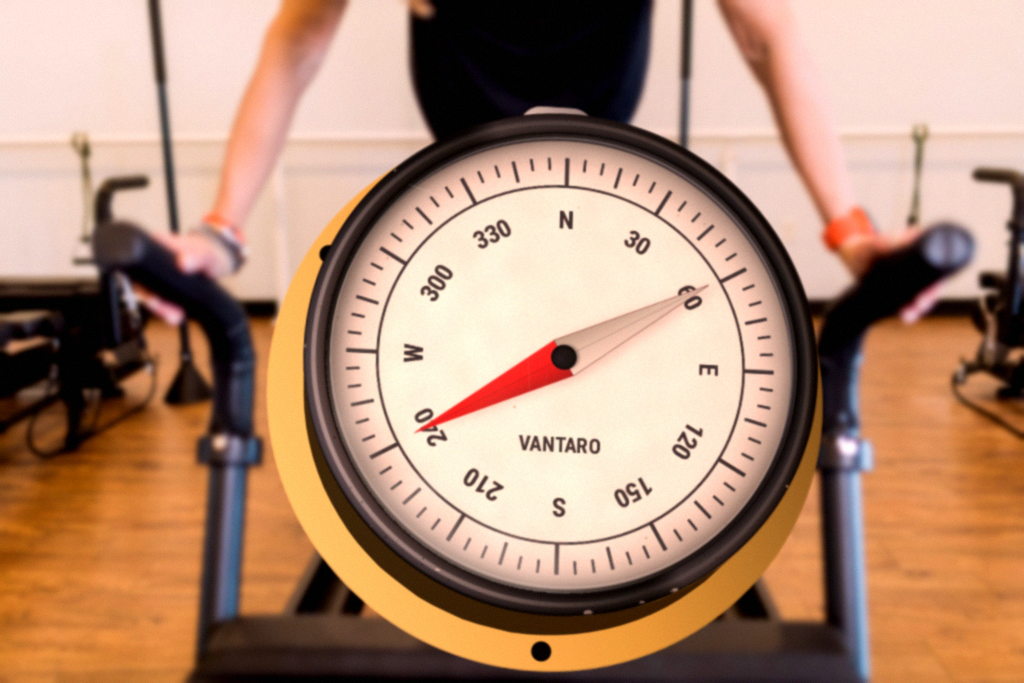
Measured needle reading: 240 °
